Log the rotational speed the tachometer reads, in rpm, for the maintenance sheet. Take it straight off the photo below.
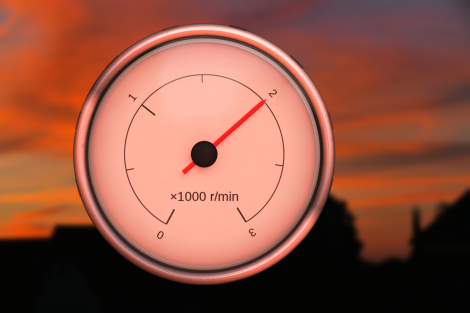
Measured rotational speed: 2000 rpm
